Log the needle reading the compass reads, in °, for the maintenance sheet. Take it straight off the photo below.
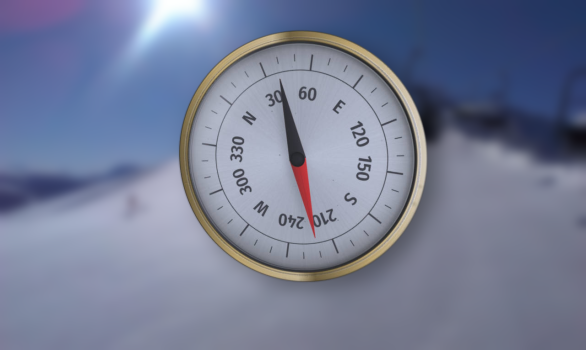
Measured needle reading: 220 °
